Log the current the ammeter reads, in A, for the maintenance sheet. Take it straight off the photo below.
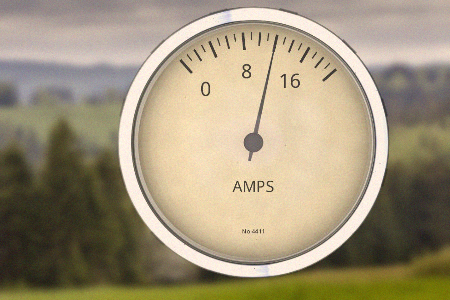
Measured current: 12 A
